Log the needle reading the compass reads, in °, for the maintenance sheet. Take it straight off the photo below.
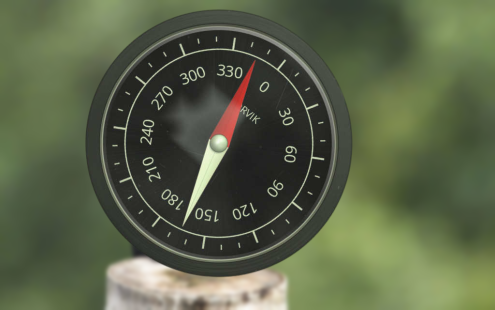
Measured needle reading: 345 °
